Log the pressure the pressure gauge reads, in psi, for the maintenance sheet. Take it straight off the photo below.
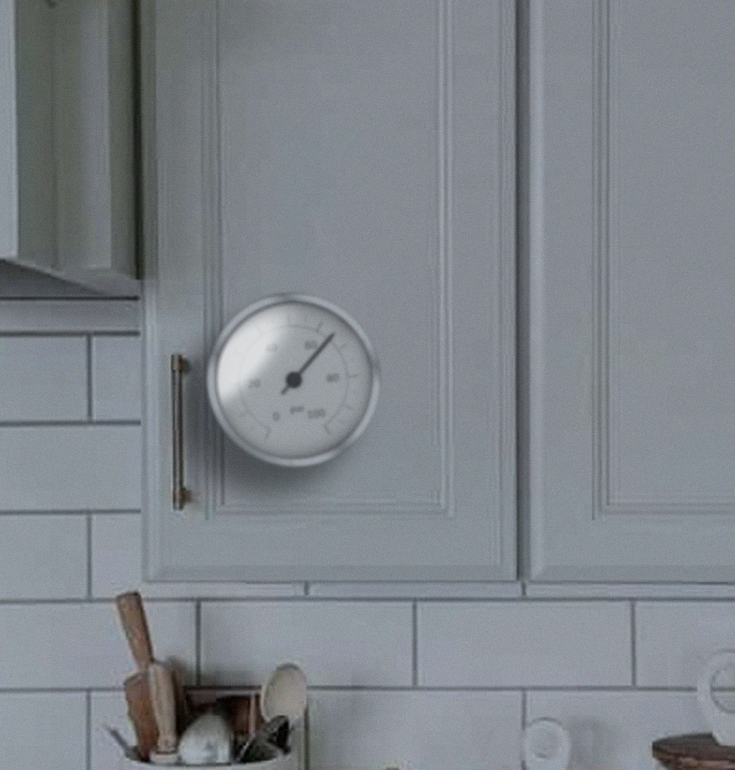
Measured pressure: 65 psi
